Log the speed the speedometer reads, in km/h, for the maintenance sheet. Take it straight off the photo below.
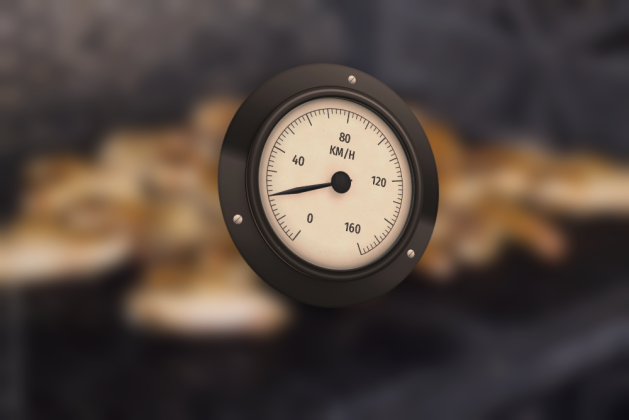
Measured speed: 20 km/h
